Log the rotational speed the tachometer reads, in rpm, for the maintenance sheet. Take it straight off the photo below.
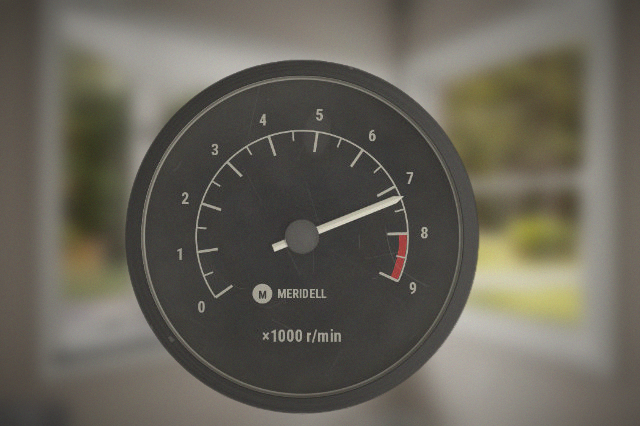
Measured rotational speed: 7250 rpm
